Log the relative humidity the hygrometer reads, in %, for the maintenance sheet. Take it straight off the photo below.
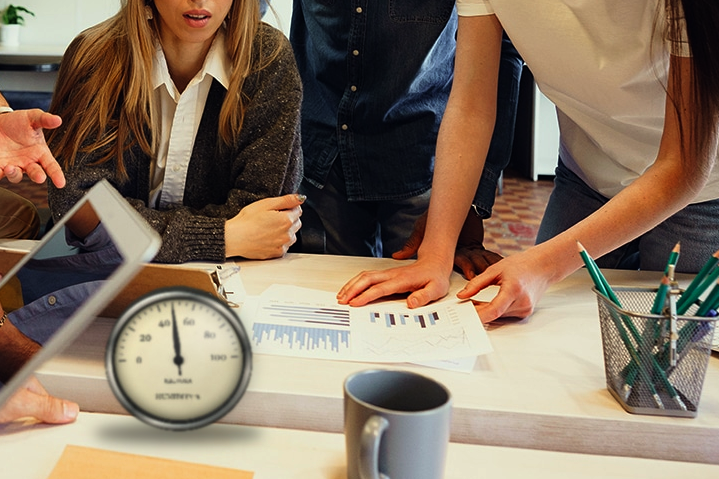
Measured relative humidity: 48 %
